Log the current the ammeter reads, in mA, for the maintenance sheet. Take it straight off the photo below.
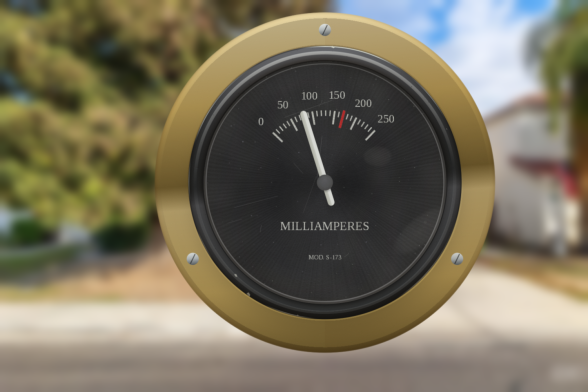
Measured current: 80 mA
